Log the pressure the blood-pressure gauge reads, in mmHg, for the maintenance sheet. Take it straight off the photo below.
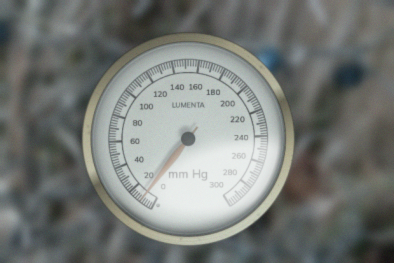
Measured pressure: 10 mmHg
